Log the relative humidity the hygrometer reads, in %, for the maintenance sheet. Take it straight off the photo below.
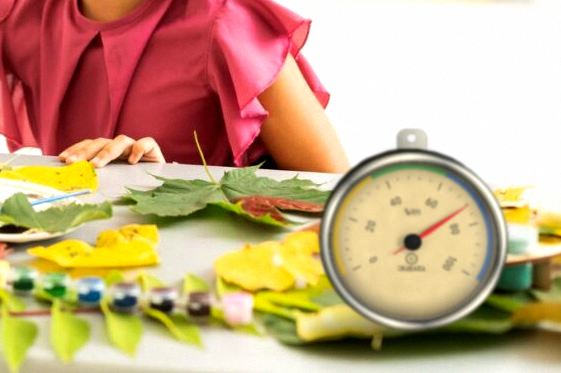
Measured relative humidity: 72 %
